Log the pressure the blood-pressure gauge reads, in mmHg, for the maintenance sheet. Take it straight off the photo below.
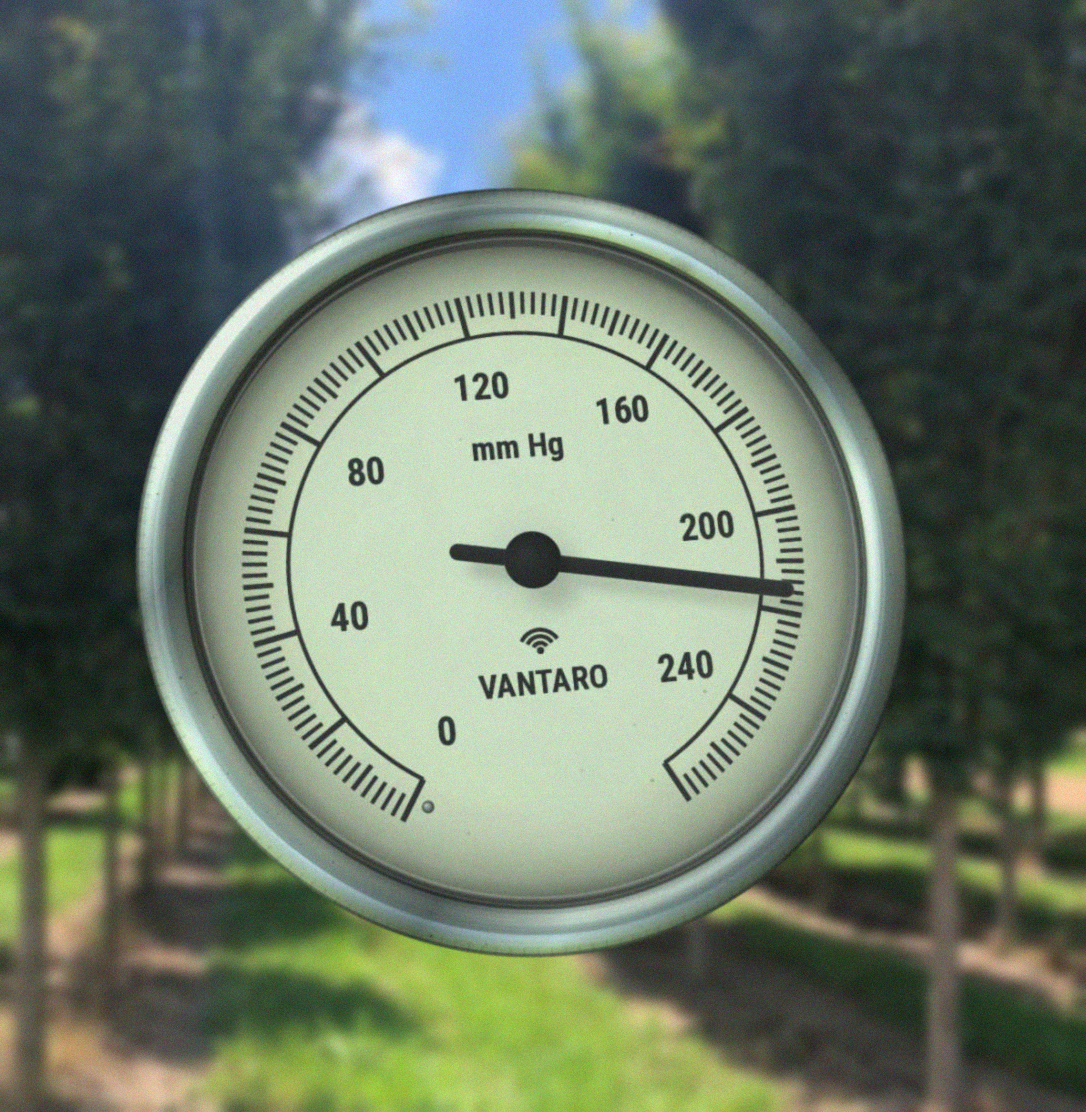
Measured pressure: 216 mmHg
